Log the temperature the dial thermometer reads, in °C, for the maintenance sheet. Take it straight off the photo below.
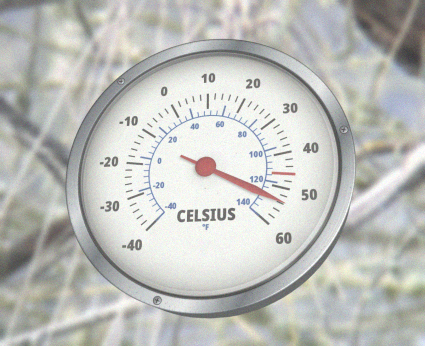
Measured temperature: 54 °C
